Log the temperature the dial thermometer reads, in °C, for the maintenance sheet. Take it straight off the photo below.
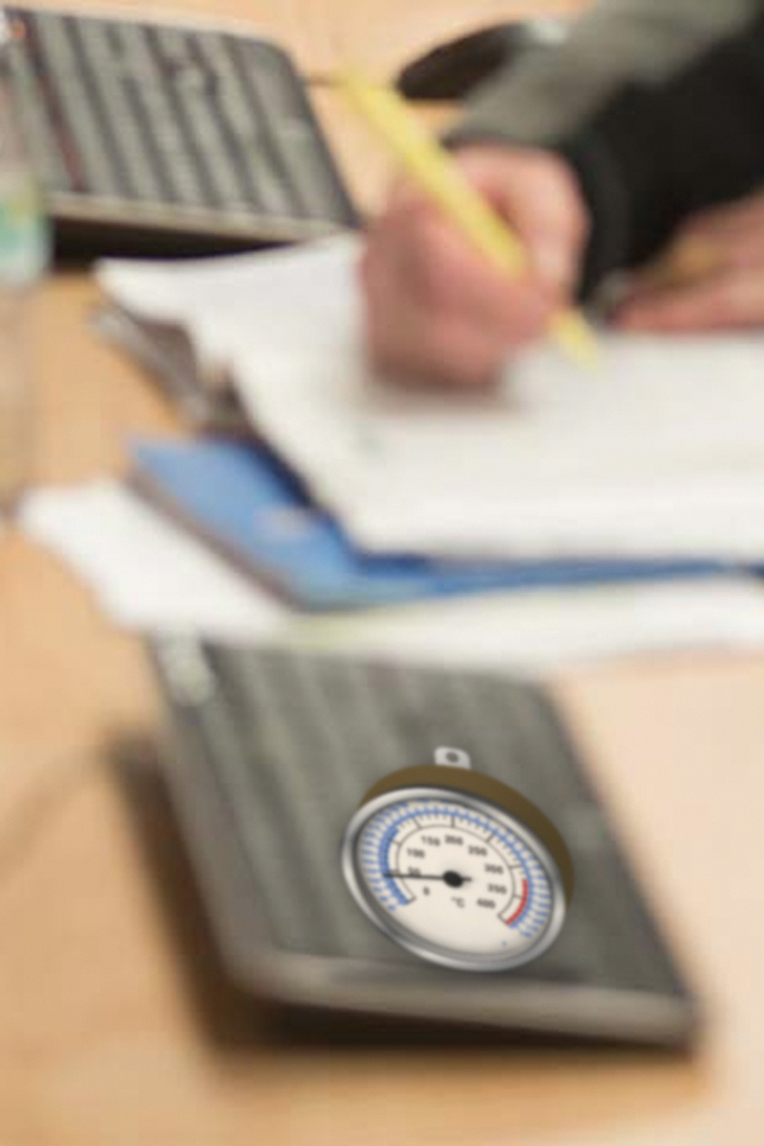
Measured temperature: 50 °C
